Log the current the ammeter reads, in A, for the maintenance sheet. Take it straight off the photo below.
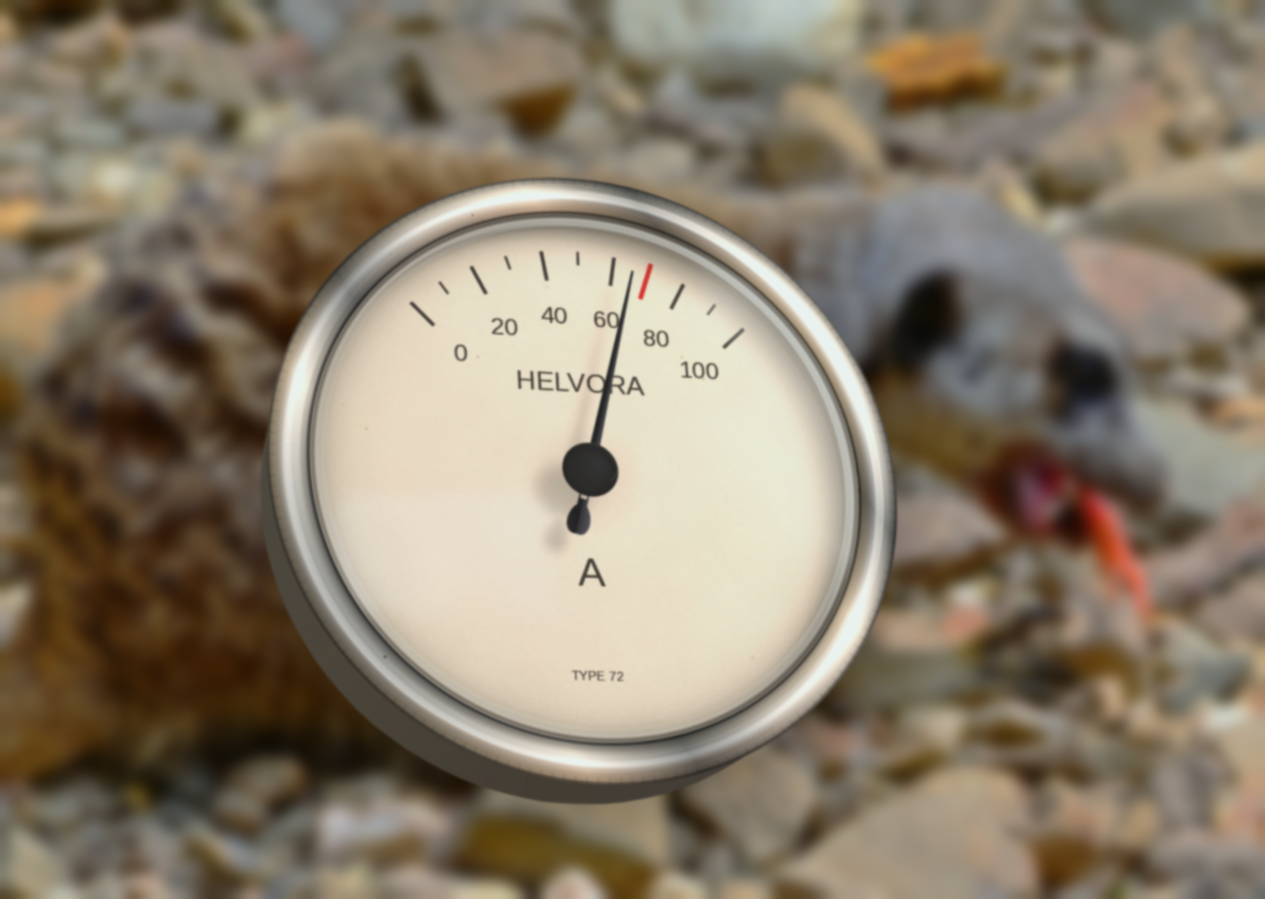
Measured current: 65 A
